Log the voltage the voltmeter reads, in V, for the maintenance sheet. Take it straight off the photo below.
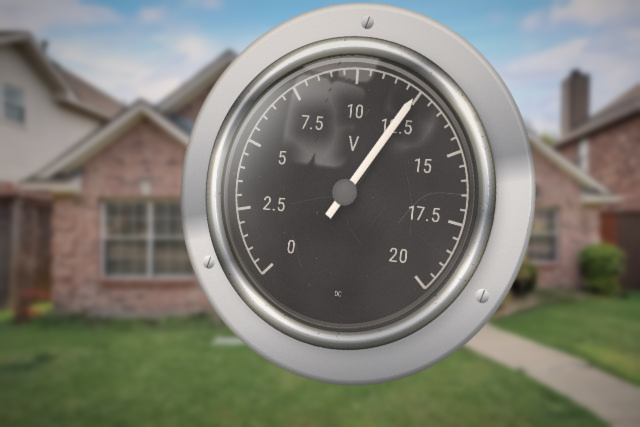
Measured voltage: 12.5 V
